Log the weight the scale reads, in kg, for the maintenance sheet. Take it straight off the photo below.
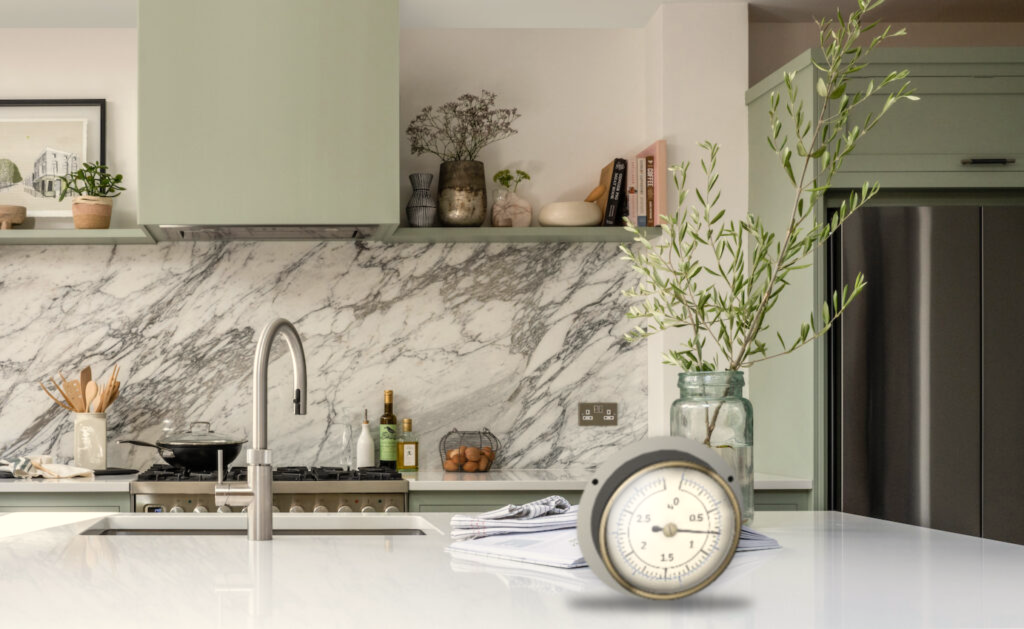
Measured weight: 0.75 kg
